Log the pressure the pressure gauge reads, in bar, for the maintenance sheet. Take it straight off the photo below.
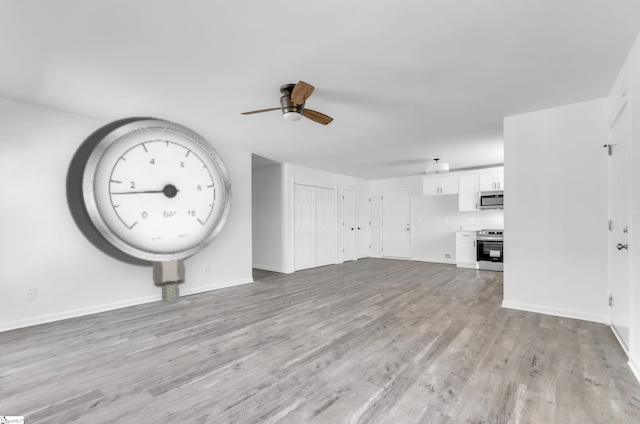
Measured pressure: 1.5 bar
